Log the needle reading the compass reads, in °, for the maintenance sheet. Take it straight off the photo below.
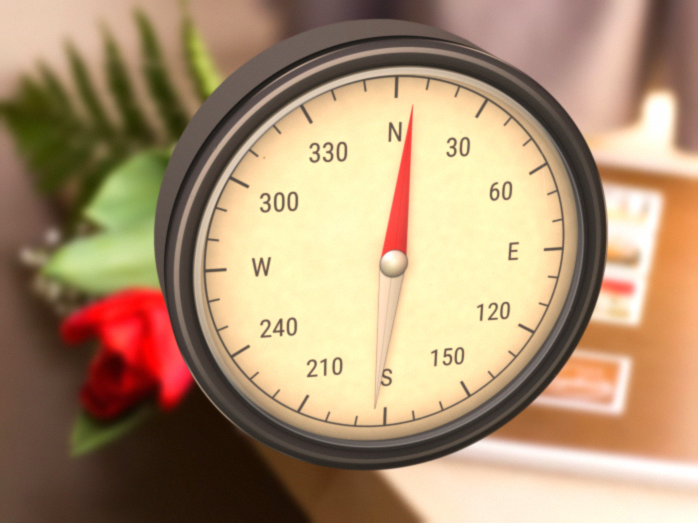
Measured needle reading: 5 °
